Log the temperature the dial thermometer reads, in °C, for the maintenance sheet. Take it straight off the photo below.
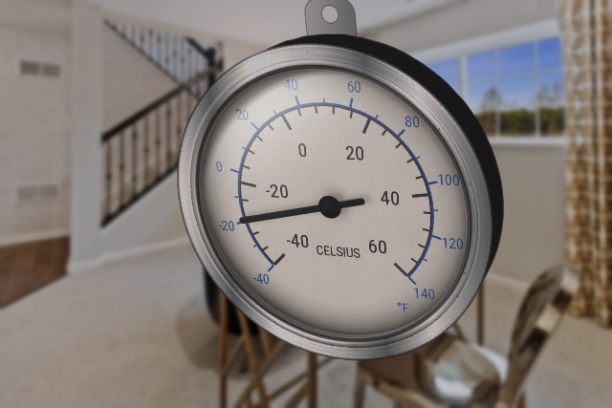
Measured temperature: -28 °C
